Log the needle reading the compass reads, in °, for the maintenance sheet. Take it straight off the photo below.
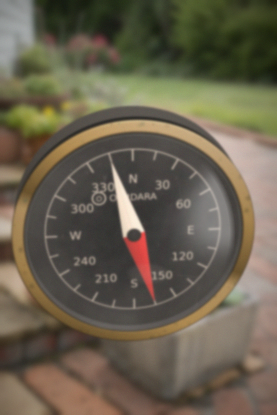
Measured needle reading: 165 °
